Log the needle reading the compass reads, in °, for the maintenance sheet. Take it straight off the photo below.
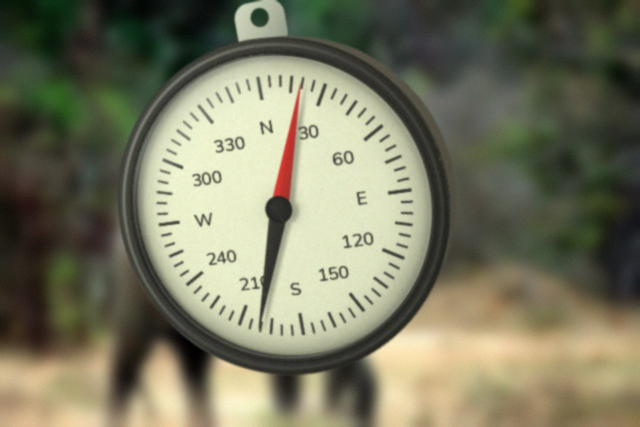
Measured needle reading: 20 °
